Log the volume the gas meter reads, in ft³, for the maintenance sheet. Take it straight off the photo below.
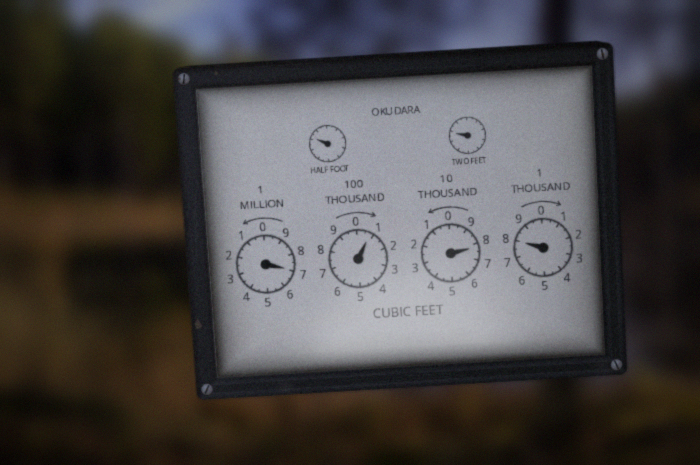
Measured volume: 707800 ft³
